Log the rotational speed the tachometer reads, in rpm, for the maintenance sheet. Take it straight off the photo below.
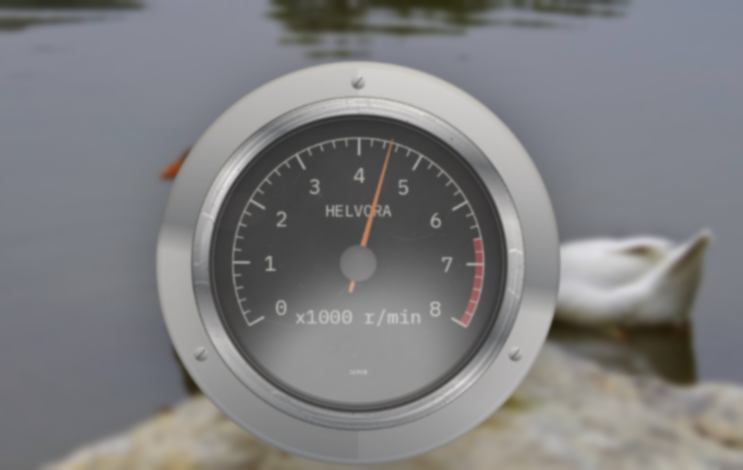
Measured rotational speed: 4500 rpm
